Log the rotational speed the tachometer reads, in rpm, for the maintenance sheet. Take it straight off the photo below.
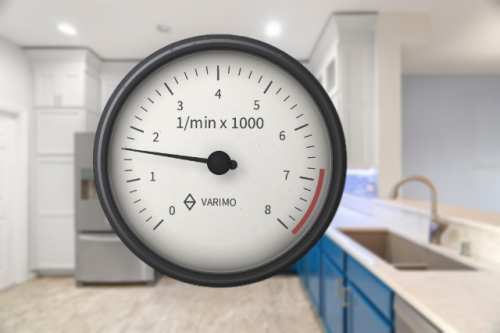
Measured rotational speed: 1600 rpm
